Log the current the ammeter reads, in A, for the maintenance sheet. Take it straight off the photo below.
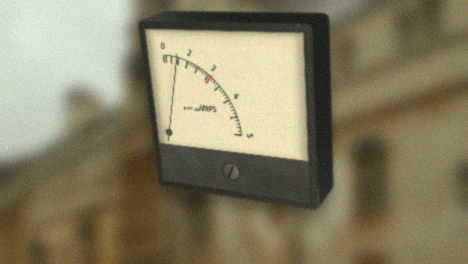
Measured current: 1.5 A
